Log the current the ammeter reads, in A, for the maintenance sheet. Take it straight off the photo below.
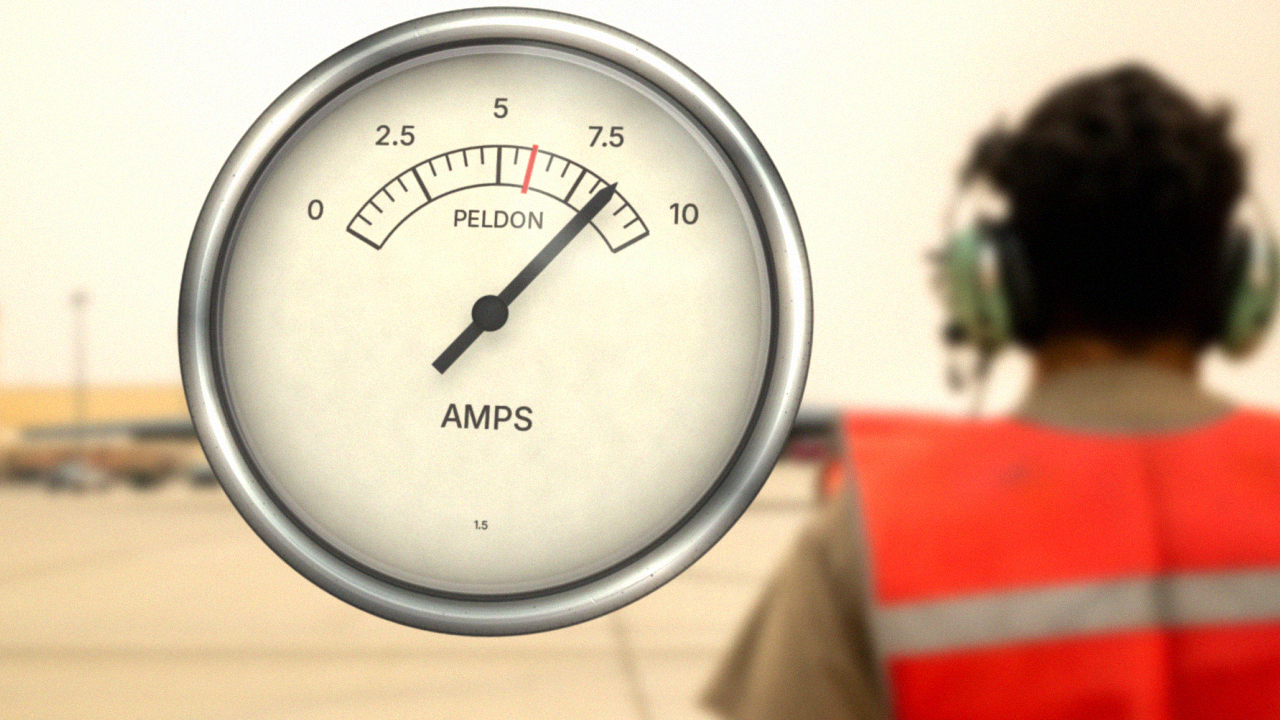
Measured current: 8.5 A
